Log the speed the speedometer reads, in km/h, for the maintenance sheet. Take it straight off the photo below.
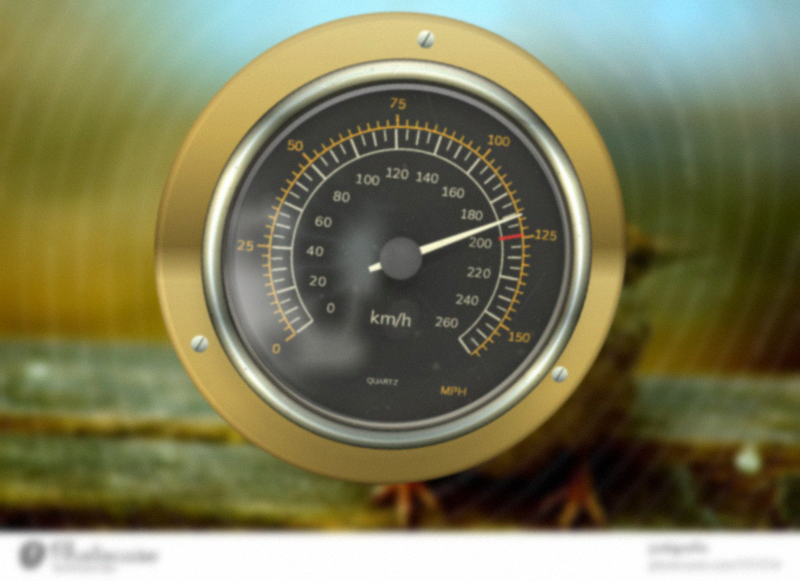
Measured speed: 190 km/h
